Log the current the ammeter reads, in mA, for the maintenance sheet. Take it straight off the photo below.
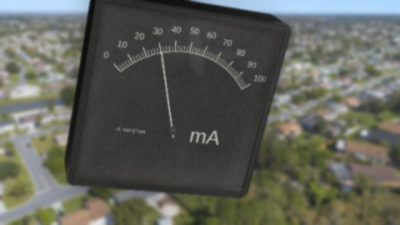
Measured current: 30 mA
